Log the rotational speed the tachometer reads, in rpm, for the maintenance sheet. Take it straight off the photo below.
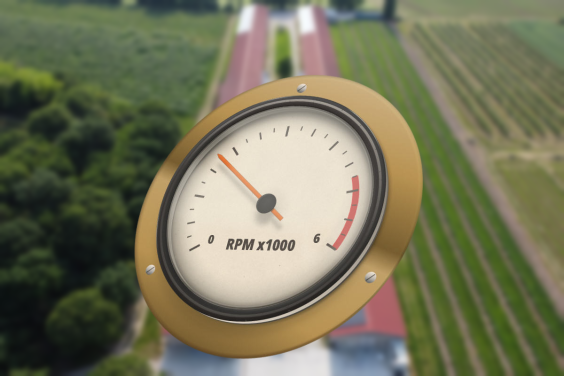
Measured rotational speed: 1750 rpm
